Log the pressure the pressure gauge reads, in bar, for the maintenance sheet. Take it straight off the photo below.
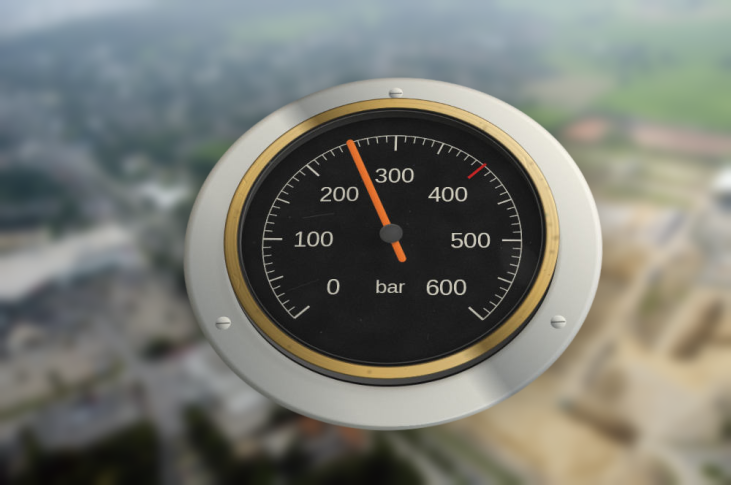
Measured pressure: 250 bar
